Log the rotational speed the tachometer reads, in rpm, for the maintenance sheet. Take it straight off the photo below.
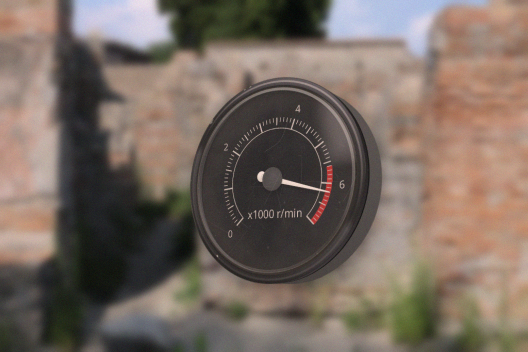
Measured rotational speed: 6200 rpm
